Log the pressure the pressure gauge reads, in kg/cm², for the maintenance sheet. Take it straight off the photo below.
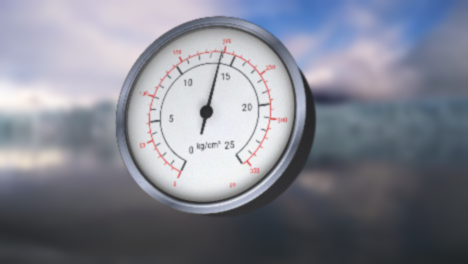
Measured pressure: 14 kg/cm²
